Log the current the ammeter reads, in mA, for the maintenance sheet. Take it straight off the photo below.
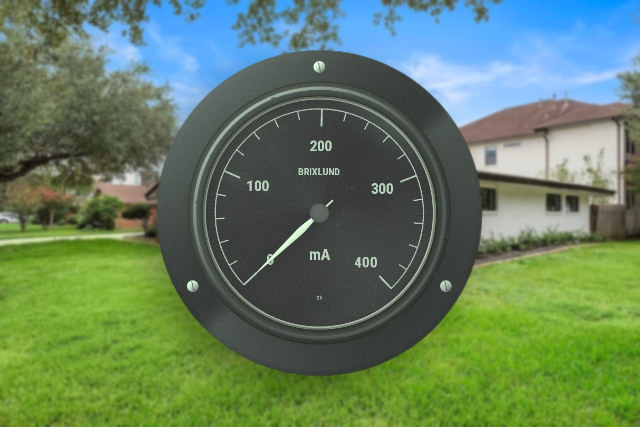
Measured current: 0 mA
